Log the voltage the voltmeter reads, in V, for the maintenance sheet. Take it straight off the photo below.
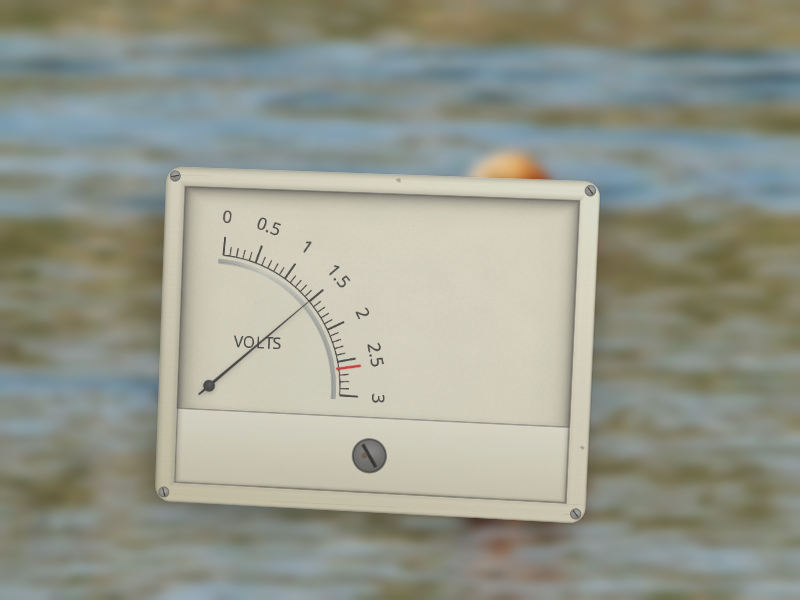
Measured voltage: 1.5 V
